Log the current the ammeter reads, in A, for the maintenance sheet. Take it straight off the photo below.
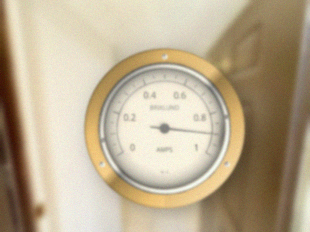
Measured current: 0.9 A
